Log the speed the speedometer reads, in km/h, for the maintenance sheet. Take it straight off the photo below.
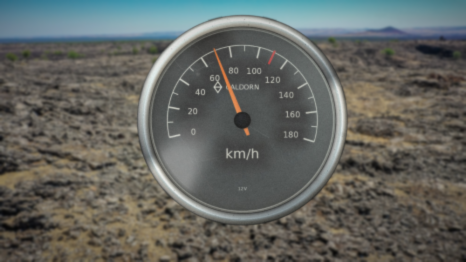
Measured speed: 70 km/h
